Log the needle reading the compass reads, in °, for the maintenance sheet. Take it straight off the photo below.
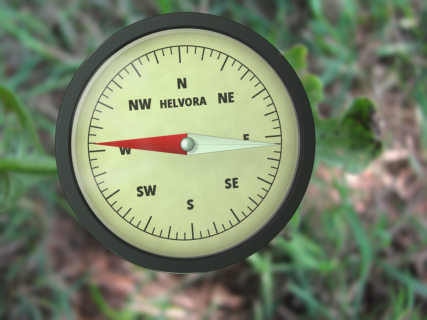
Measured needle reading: 275 °
